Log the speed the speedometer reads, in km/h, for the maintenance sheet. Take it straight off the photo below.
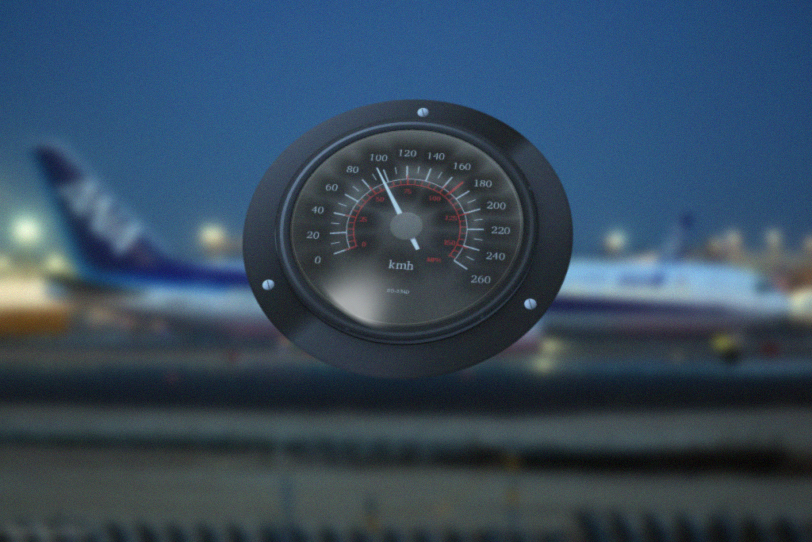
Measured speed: 95 km/h
